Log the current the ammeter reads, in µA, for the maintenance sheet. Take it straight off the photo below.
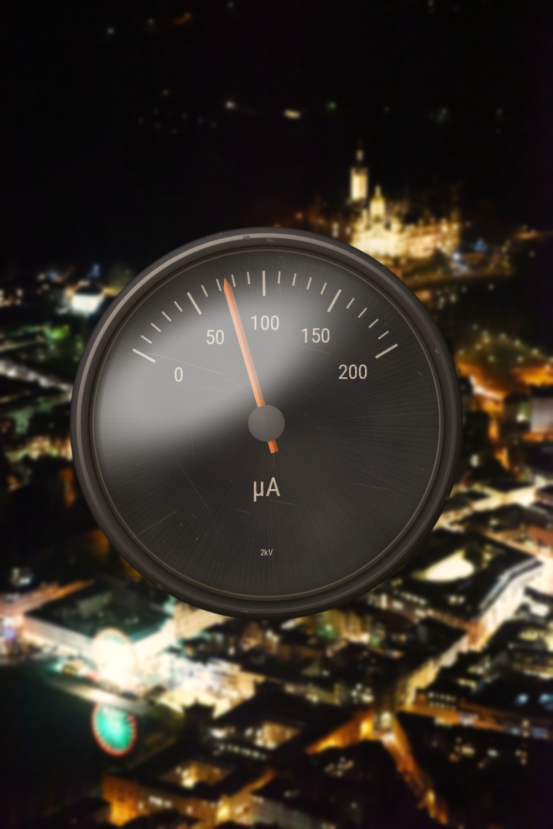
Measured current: 75 µA
